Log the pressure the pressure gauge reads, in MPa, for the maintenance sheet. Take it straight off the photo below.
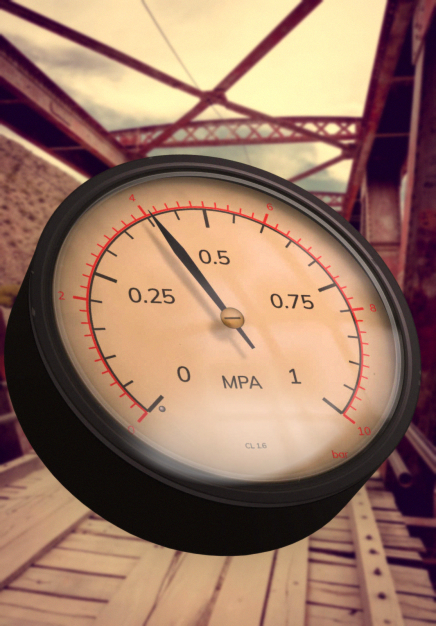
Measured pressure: 0.4 MPa
